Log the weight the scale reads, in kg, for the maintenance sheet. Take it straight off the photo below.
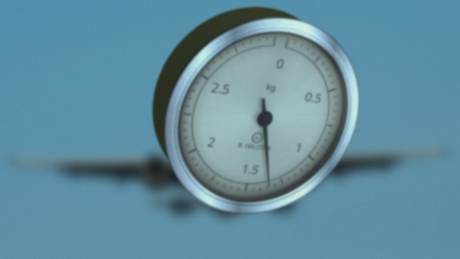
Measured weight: 1.35 kg
